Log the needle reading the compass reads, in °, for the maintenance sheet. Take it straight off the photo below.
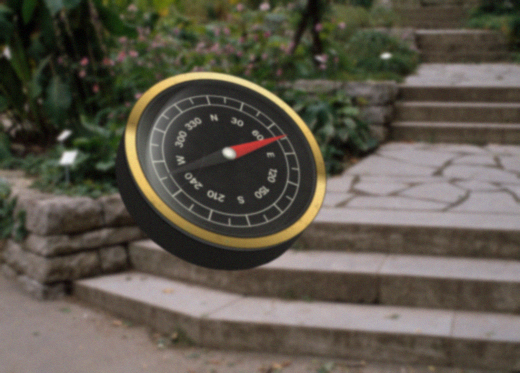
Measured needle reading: 75 °
